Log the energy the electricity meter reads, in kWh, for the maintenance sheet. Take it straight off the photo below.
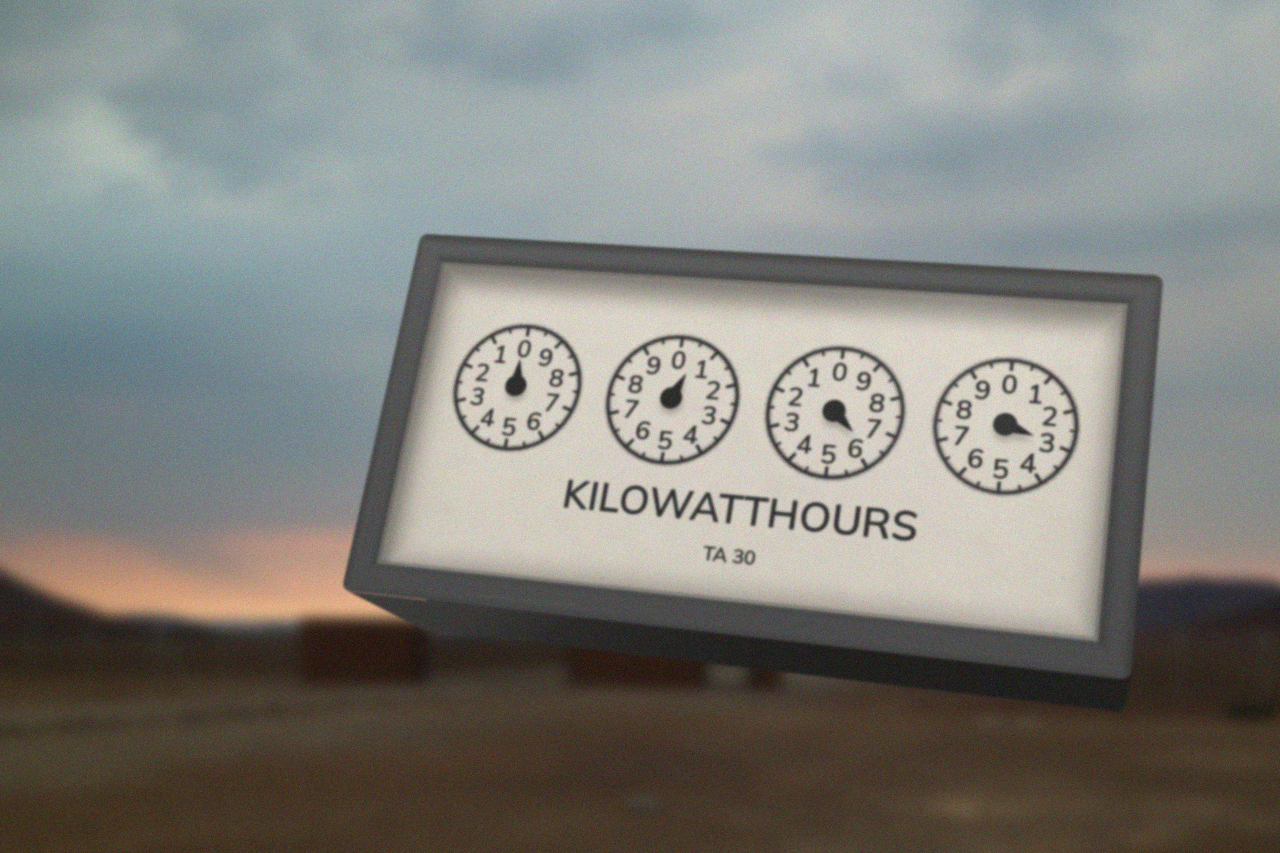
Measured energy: 63 kWh
